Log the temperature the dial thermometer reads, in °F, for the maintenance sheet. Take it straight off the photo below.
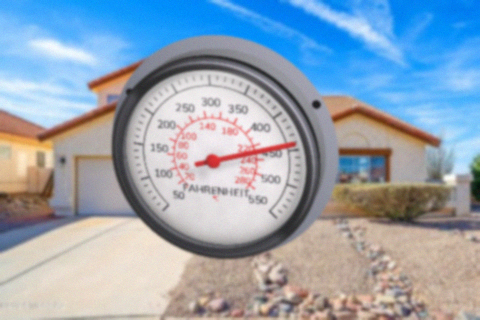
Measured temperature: 440 °F
